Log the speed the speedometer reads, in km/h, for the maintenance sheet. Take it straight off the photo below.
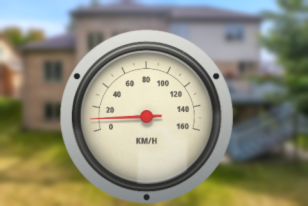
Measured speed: 10 km/h
